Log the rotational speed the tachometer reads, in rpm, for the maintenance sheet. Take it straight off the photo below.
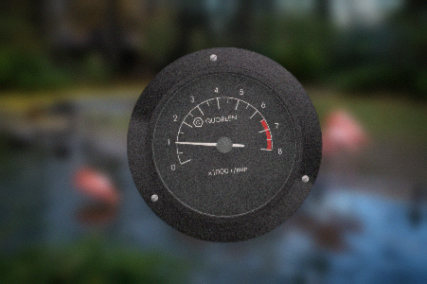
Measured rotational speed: 1000 rpm
